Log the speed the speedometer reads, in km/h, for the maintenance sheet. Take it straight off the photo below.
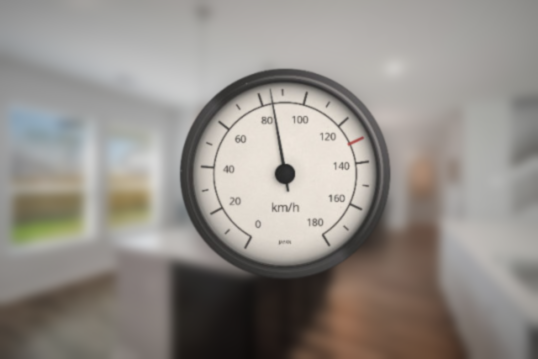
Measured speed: 85 km/h
